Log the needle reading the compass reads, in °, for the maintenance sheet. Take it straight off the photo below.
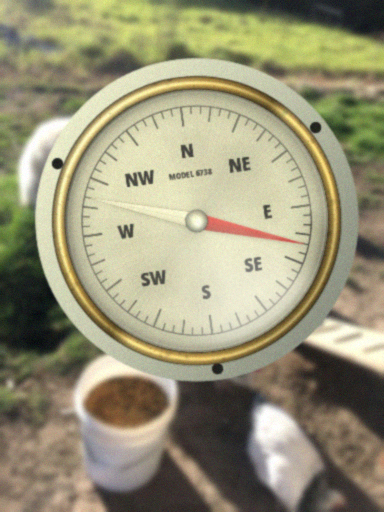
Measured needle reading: 110 °
